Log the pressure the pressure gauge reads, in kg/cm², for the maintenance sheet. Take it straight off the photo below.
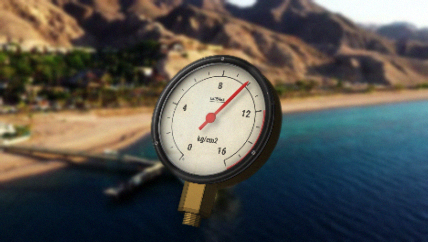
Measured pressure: 10 kg/cm²
